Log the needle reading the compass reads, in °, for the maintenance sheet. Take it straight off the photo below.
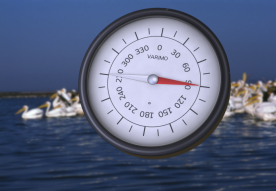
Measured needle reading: 90 °
